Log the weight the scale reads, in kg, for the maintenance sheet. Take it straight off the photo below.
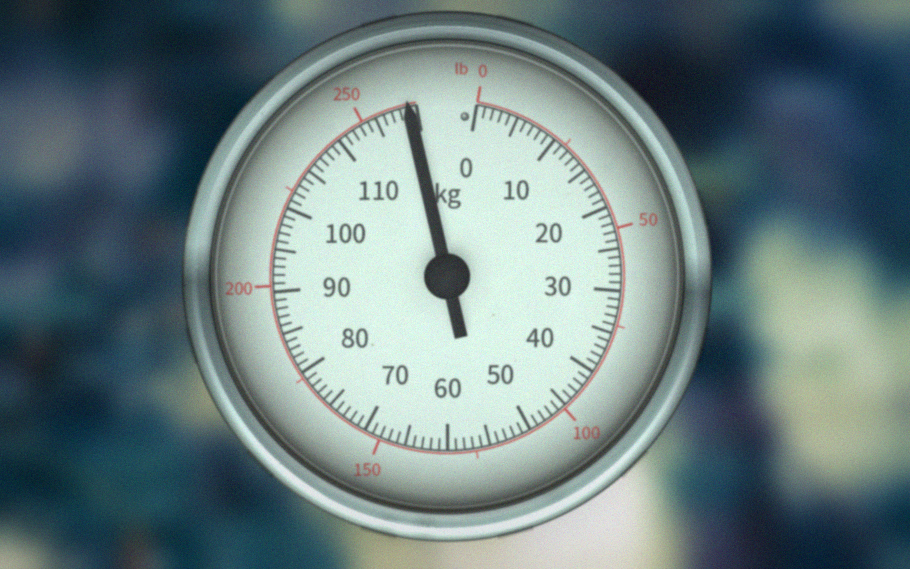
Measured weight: 119 kg
